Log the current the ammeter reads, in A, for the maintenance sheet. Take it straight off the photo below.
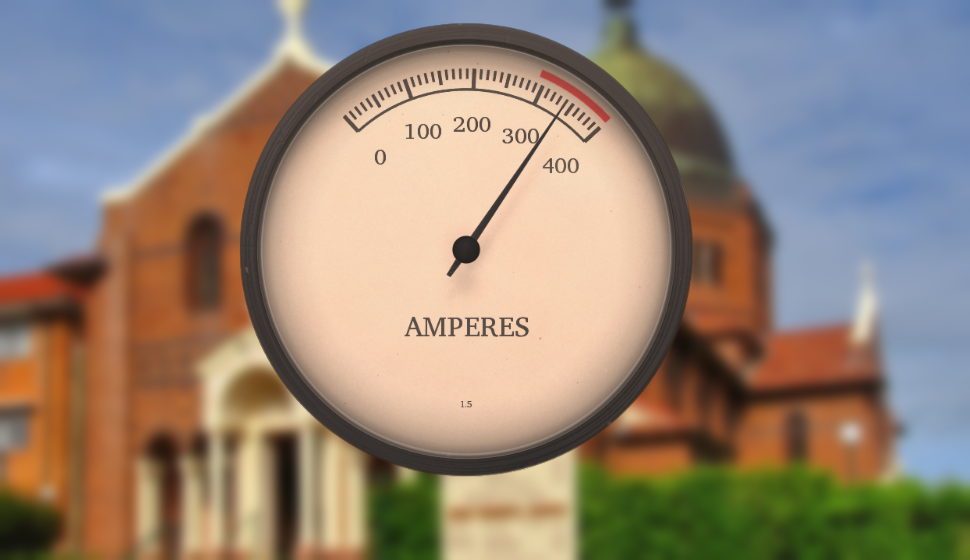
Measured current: 340 A
